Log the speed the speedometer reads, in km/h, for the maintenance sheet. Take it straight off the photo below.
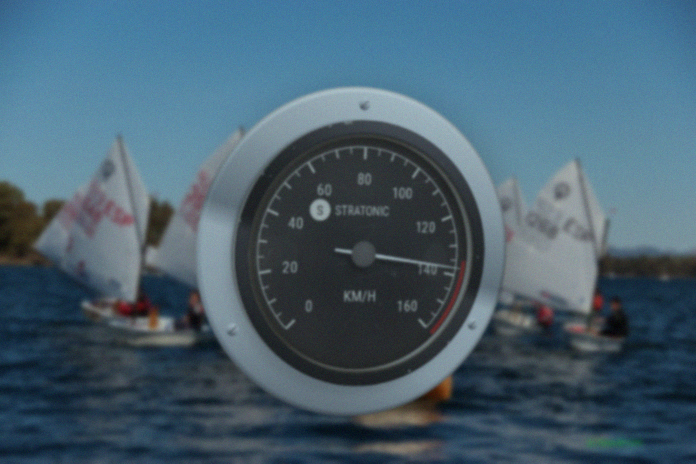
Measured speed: 137.5 km/h
